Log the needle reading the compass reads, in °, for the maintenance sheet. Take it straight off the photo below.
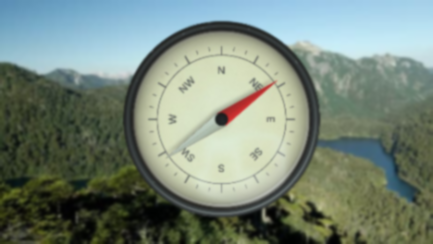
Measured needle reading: 55 °
